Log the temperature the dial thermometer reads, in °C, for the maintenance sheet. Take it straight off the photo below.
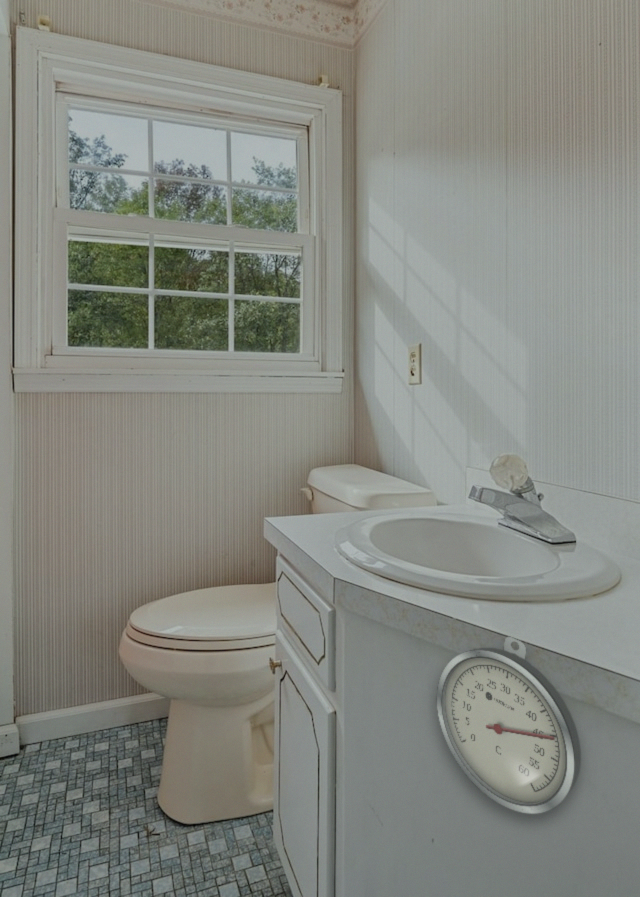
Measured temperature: 45 °C
